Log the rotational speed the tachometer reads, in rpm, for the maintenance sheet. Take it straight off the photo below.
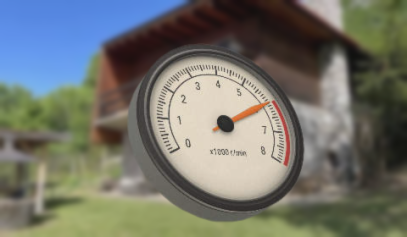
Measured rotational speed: 6000 rpm
